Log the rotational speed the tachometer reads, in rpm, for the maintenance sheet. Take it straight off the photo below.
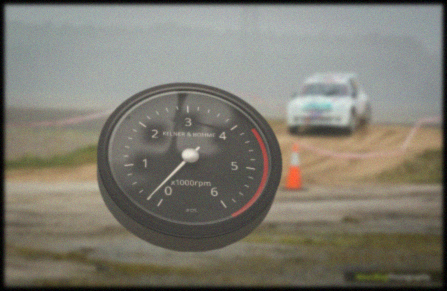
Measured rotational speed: 200 rpm
